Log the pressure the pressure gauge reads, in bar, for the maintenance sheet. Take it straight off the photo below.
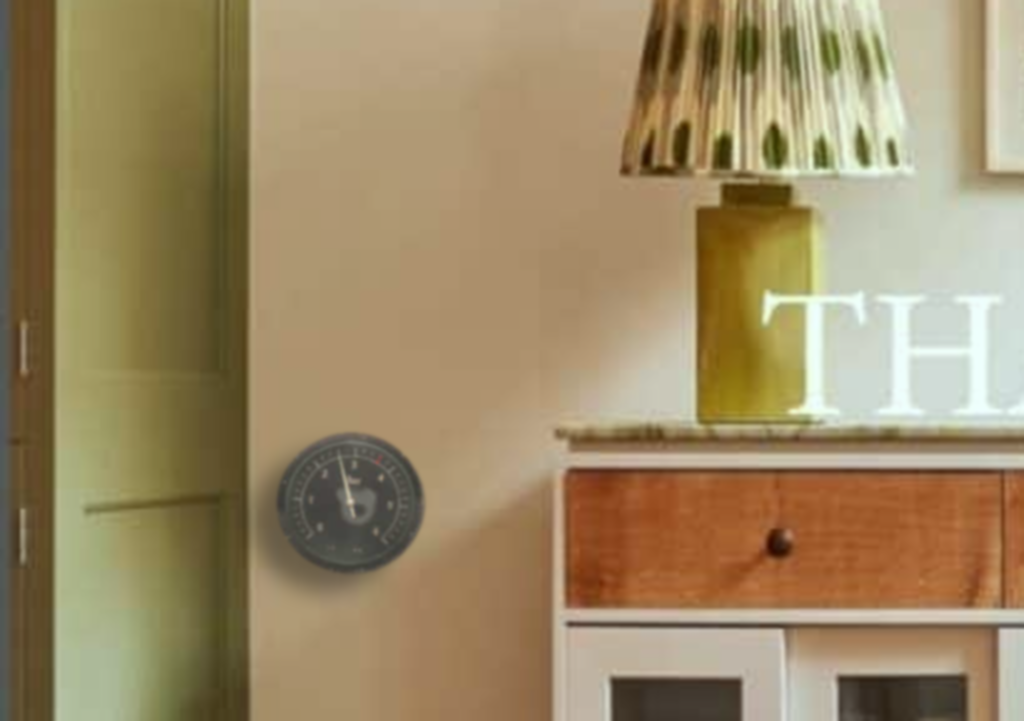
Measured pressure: 2.6 bar
